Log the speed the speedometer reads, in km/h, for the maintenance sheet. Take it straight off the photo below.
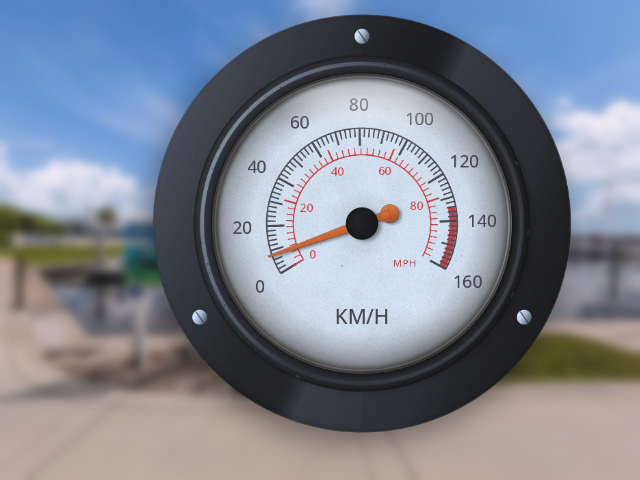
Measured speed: 8 km/h
